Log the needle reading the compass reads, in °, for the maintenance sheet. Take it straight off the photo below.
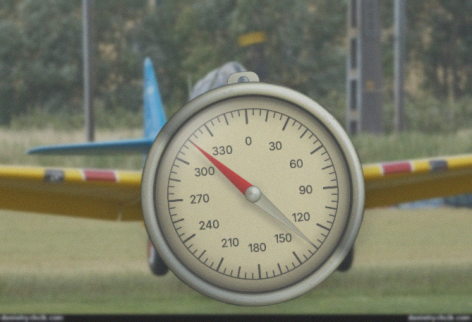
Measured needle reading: 315 °
